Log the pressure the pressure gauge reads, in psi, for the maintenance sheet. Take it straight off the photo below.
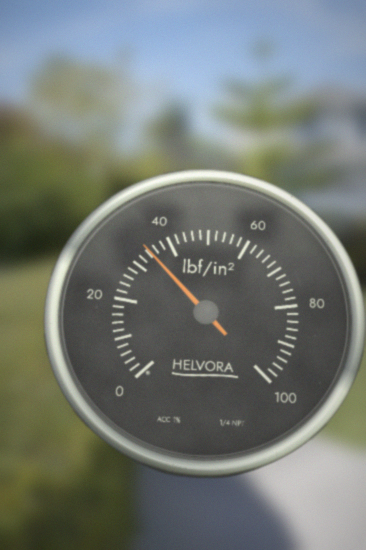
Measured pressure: 34 psi
